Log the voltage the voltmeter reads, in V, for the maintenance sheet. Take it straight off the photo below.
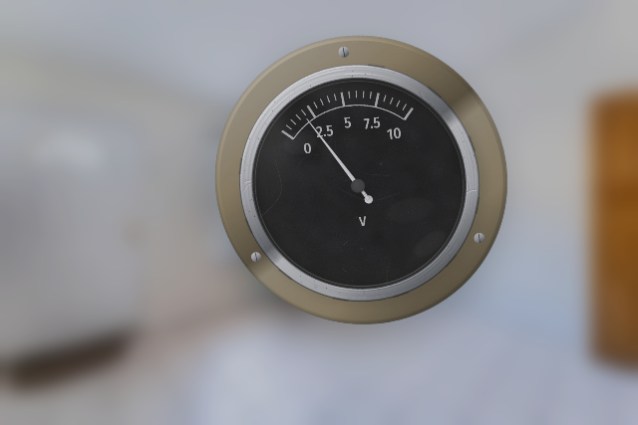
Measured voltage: 2 V
